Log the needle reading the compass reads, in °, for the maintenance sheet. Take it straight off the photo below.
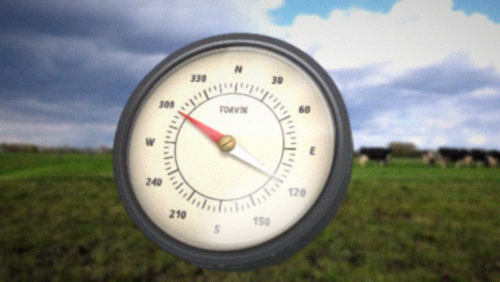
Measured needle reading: 300 °
